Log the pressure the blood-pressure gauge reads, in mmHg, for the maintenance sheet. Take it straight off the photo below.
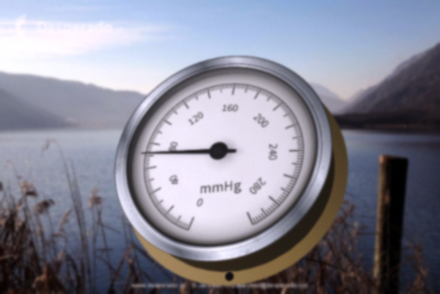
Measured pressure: 70 mmHg
